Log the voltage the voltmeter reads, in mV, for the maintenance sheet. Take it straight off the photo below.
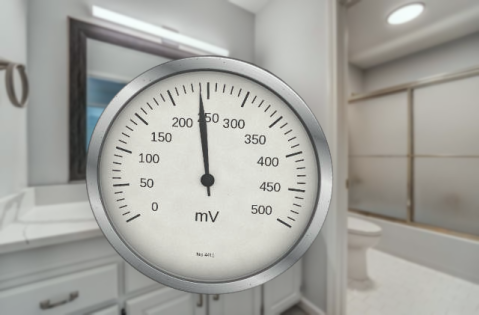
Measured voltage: 240 mV
